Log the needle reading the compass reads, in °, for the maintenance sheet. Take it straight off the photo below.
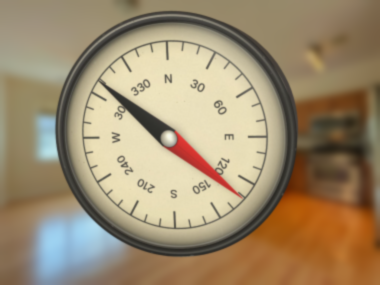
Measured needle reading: 130 °
